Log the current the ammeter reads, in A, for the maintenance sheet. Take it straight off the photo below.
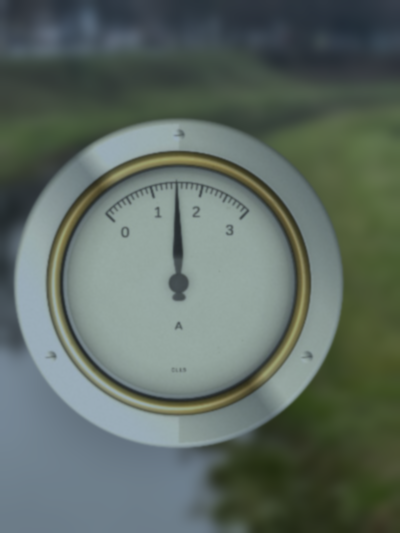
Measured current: 1.5 A
